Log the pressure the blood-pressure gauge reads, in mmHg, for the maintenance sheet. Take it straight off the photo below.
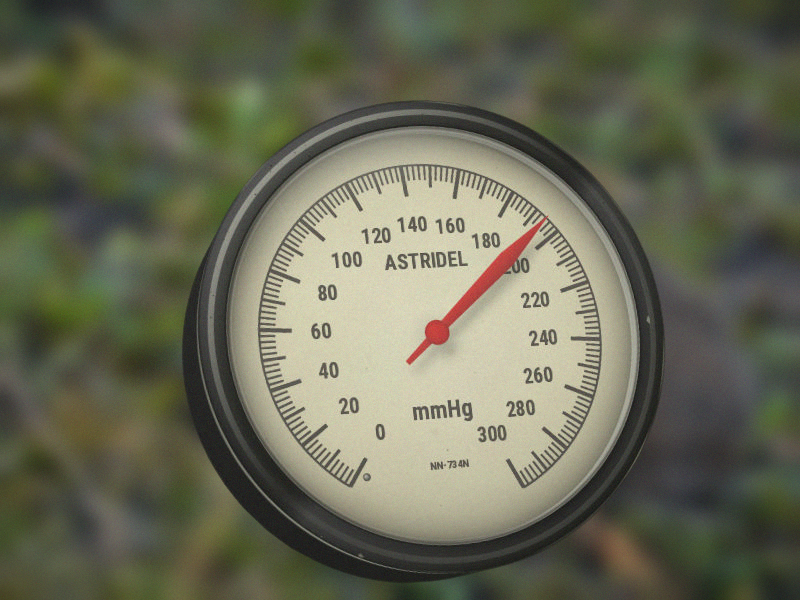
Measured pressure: 194 mmHg
